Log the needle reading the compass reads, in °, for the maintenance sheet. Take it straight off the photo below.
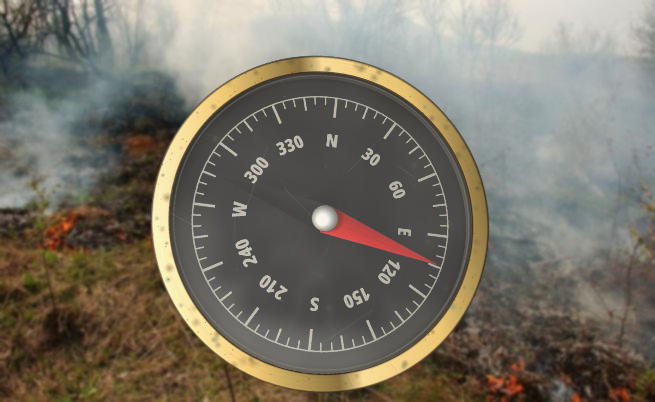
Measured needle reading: 105 °
